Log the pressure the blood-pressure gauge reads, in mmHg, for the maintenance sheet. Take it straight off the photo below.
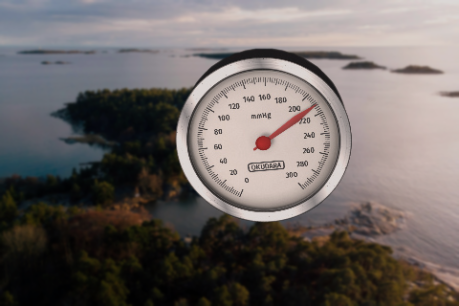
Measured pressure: 210 mmHg
